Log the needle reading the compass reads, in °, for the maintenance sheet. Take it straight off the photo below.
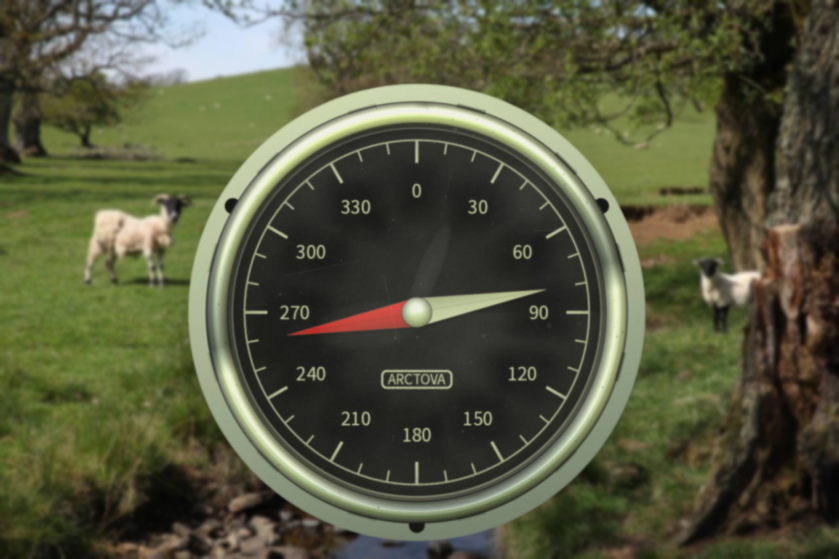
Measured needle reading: 260 °
